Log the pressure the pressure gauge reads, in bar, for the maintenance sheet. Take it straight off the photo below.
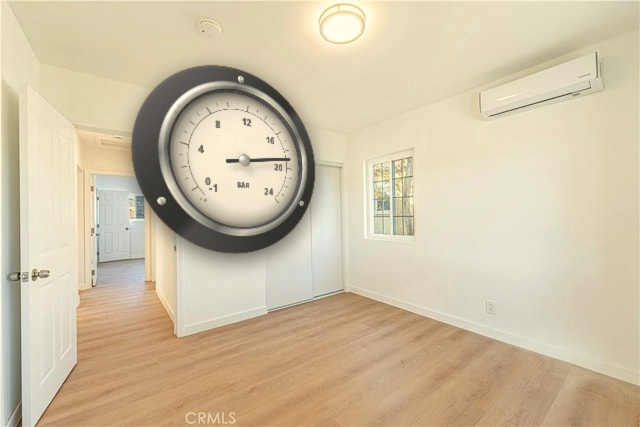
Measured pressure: 19 bar
